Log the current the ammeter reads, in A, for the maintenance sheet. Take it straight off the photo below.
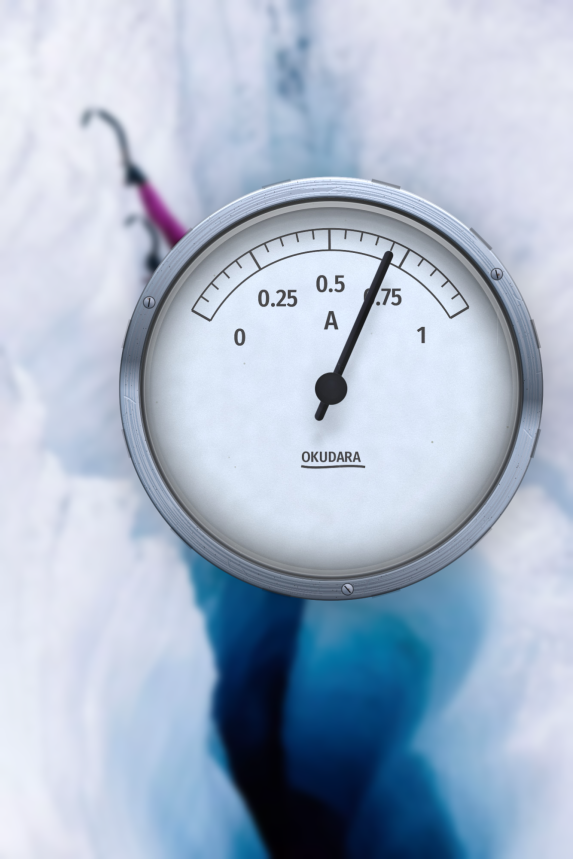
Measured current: 0.7 A
